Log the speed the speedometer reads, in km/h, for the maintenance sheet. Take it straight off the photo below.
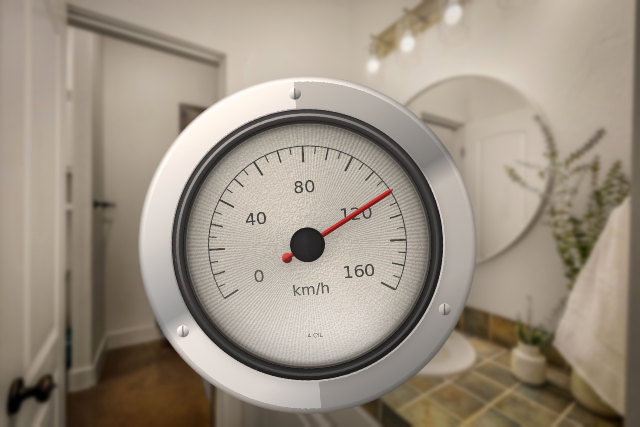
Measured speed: 120 km/h
